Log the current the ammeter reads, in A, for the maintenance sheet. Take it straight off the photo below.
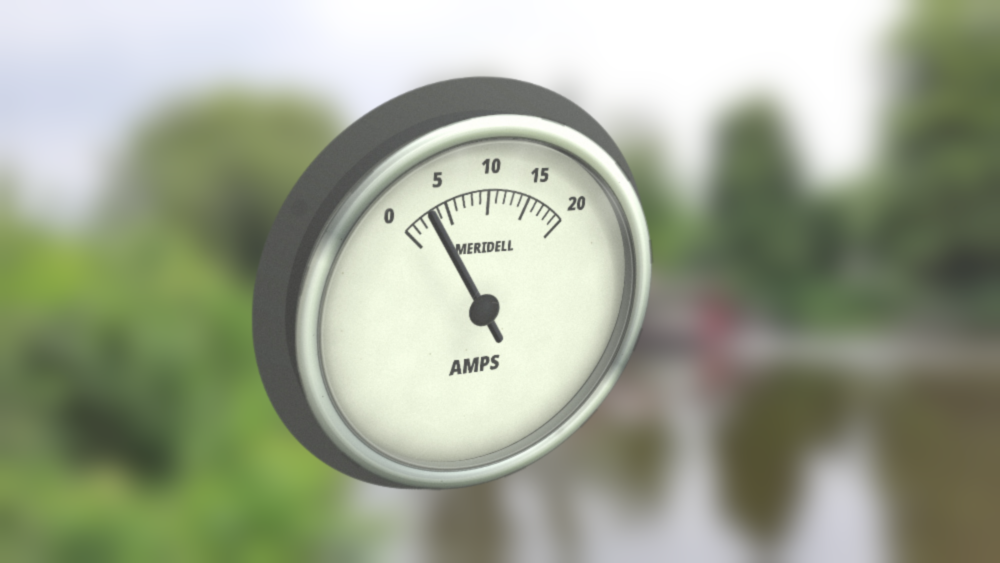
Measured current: 3 A
